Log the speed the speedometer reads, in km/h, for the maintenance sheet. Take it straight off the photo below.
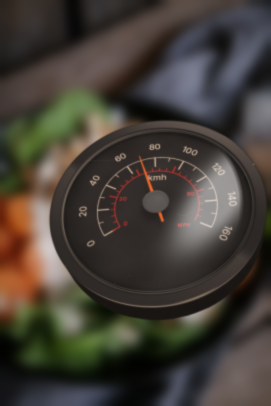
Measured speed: 70 km/h
